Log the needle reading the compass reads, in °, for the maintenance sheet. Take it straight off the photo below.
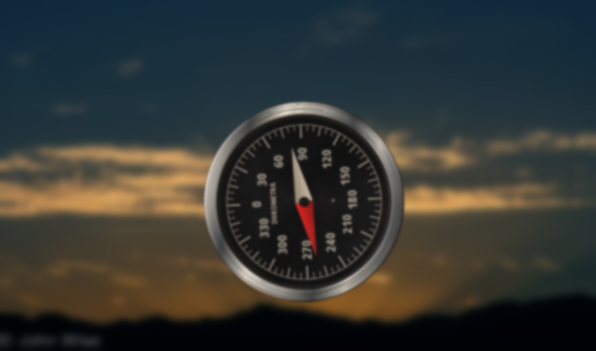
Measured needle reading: 260 °
